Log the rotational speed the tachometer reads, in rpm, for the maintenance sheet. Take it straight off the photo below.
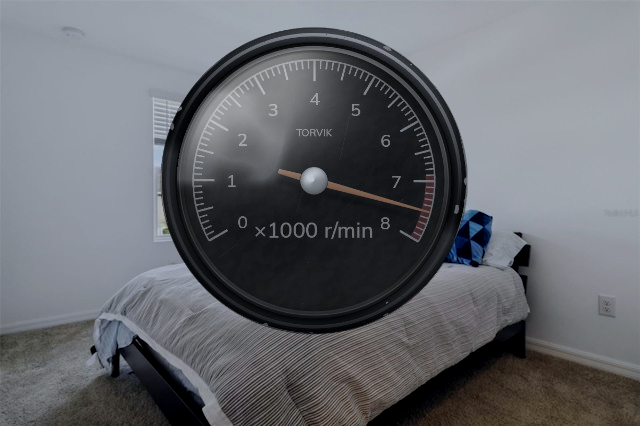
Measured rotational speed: 7500 rpm
